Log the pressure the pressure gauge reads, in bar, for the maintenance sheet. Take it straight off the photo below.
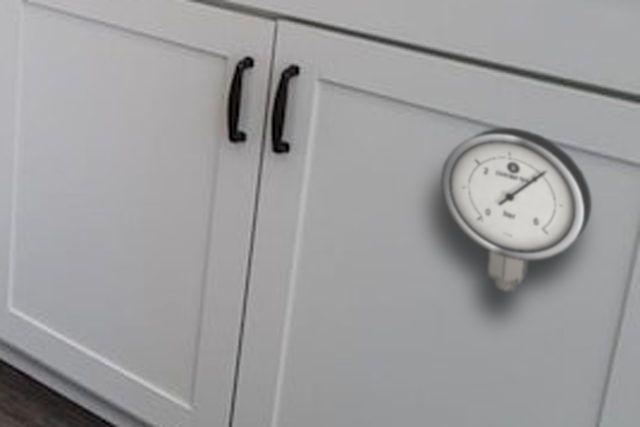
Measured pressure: 4 bar
